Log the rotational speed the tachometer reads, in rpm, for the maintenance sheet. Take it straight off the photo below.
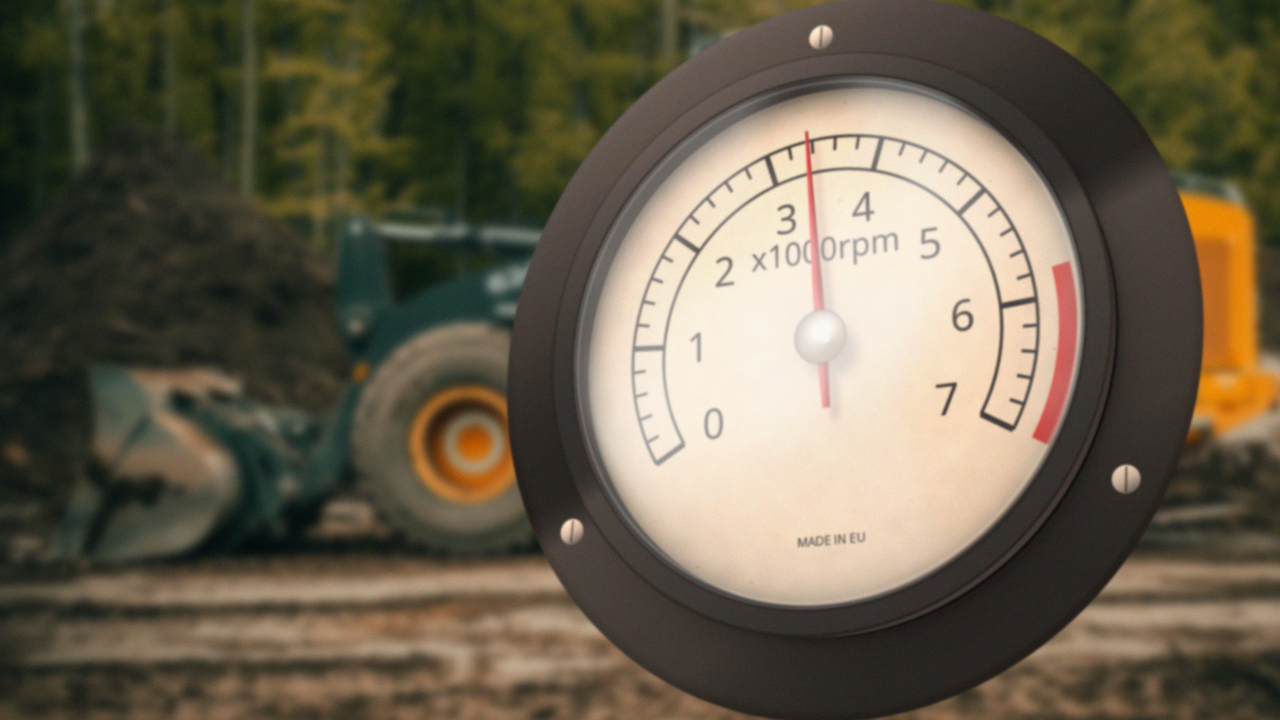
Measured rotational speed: 3400 rpm
